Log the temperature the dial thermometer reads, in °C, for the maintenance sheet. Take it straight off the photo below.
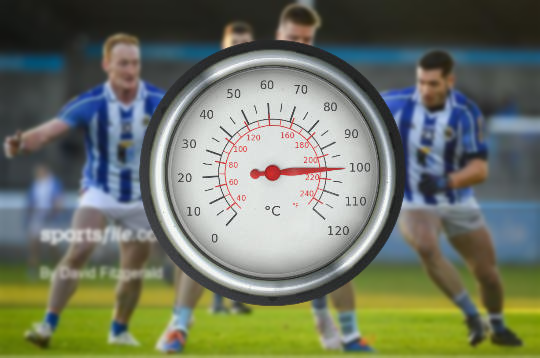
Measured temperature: 100 °C
